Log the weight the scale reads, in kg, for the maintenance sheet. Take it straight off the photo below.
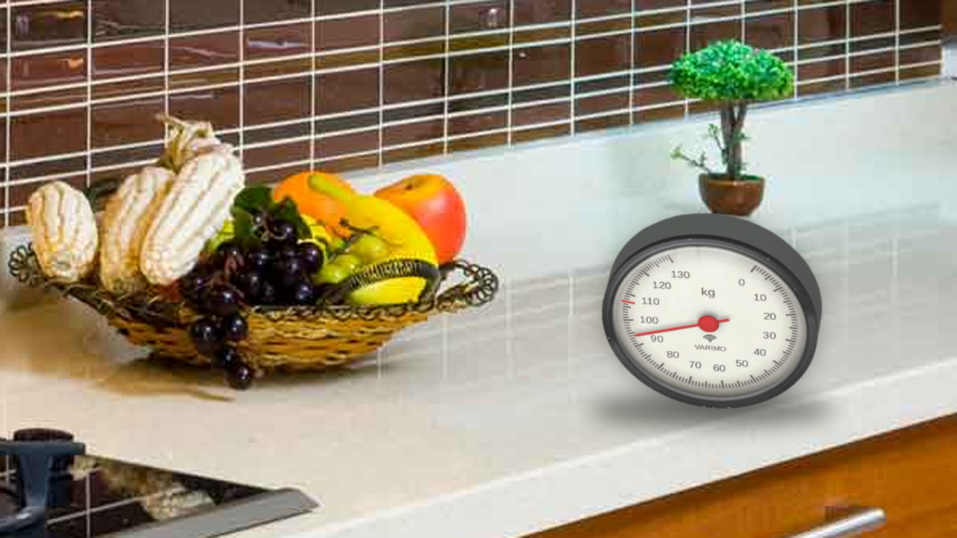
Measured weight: 95 kg
